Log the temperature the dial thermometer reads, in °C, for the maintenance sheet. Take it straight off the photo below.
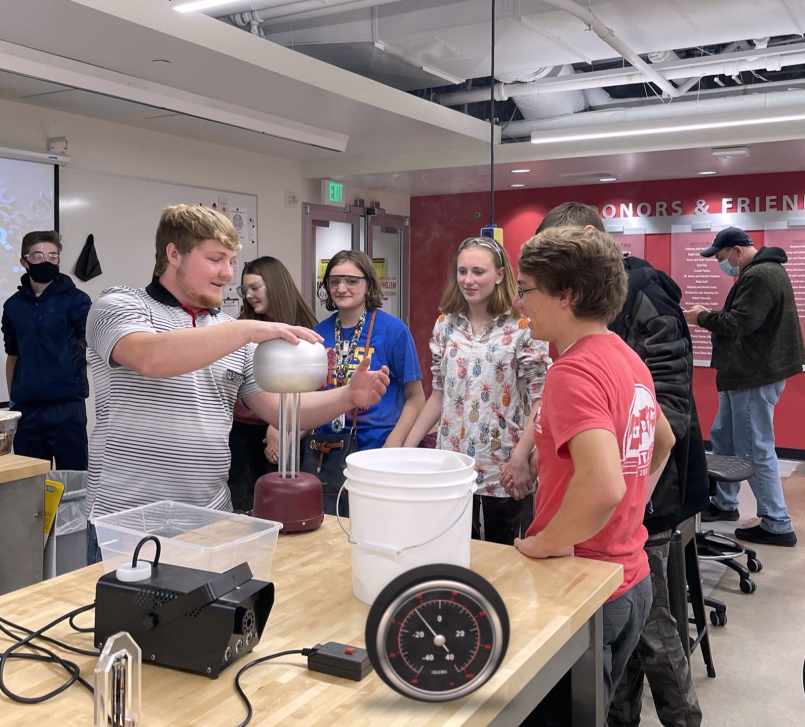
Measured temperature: -10 °C
